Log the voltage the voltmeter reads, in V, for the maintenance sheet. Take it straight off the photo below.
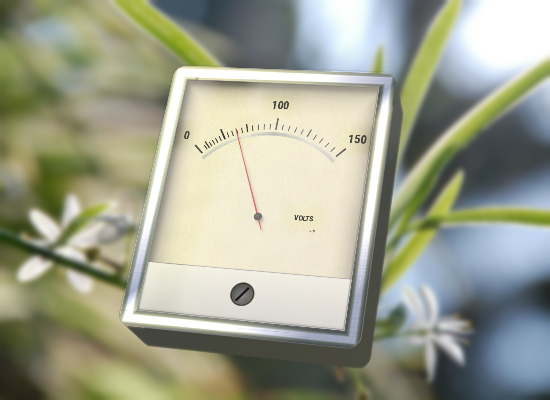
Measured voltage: 65 V
